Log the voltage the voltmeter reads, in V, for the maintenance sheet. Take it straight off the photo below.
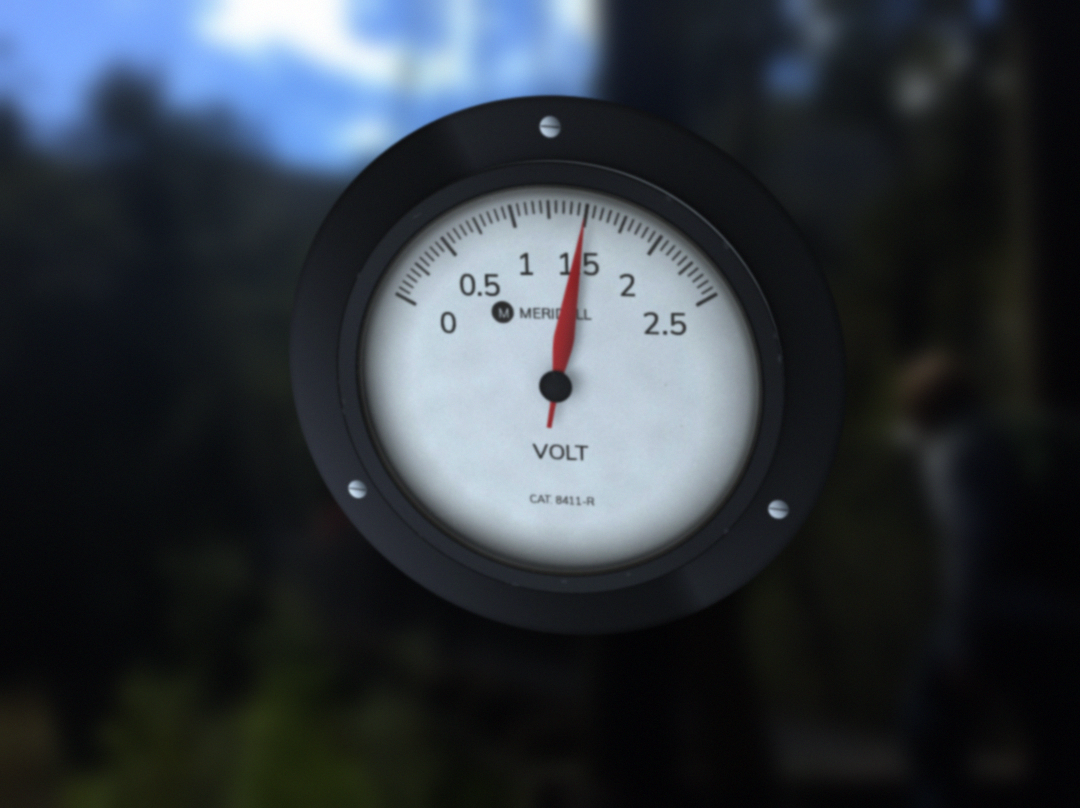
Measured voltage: 1.5 V
